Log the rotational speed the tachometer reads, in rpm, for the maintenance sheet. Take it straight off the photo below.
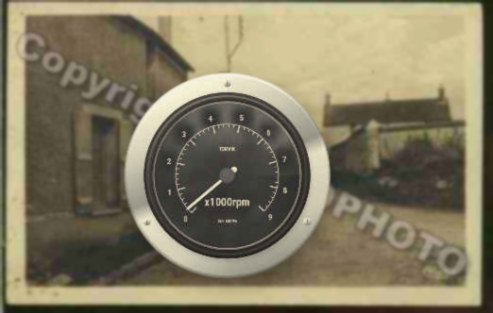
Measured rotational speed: 200 rpm
